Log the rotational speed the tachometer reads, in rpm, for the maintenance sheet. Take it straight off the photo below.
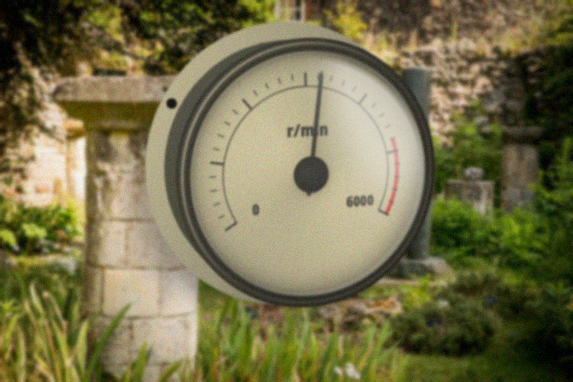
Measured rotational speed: 3200 rpm
